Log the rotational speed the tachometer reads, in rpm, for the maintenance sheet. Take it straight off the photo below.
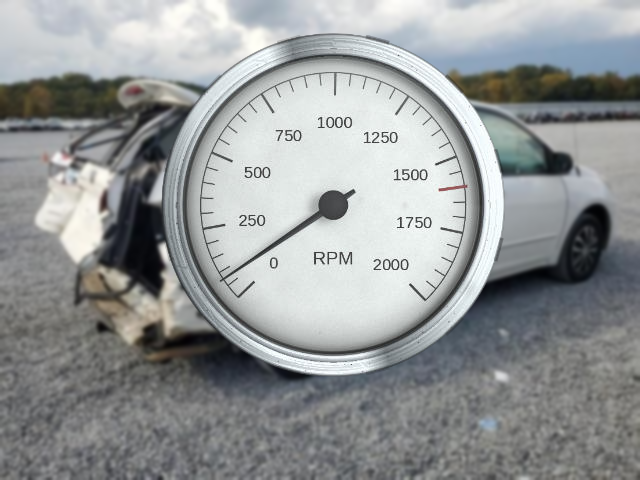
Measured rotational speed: 75 rpm
